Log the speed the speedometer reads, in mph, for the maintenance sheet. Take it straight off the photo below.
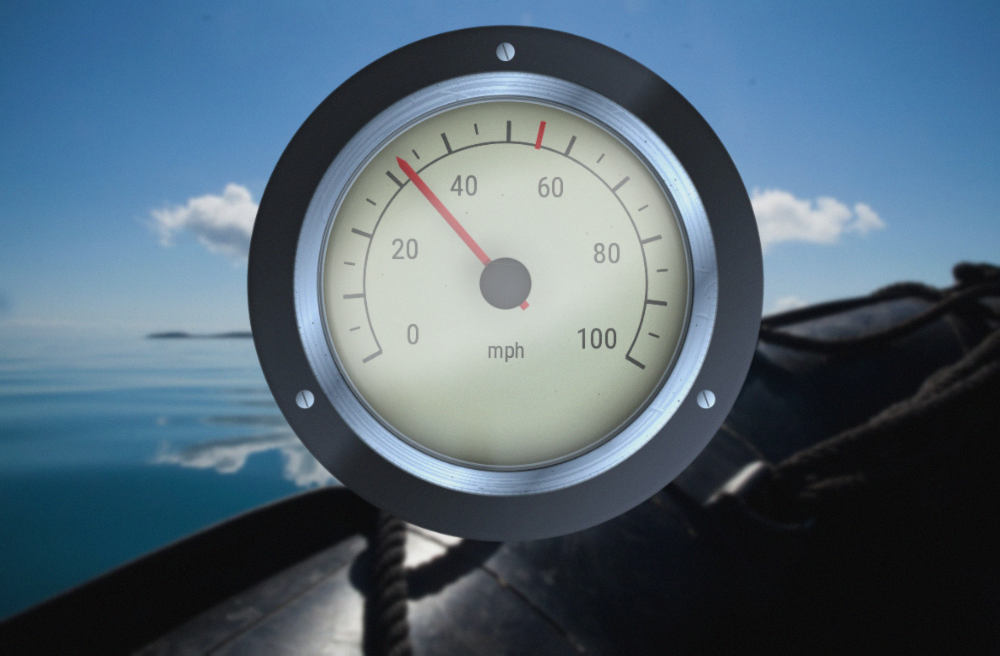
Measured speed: 32.5 mph
